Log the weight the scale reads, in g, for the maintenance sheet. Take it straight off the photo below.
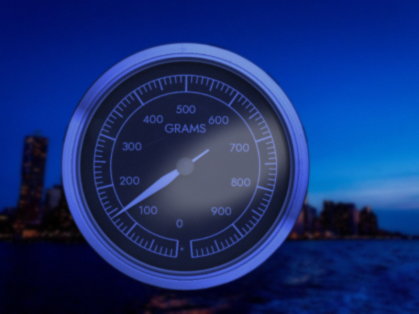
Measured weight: 140 g
